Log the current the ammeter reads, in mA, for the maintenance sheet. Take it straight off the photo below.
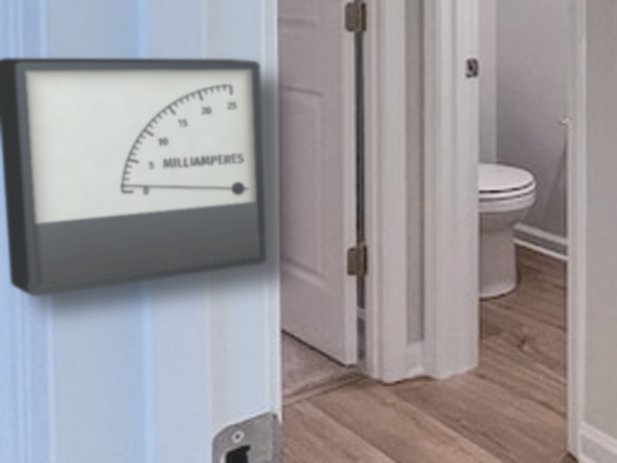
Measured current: 1 mA
